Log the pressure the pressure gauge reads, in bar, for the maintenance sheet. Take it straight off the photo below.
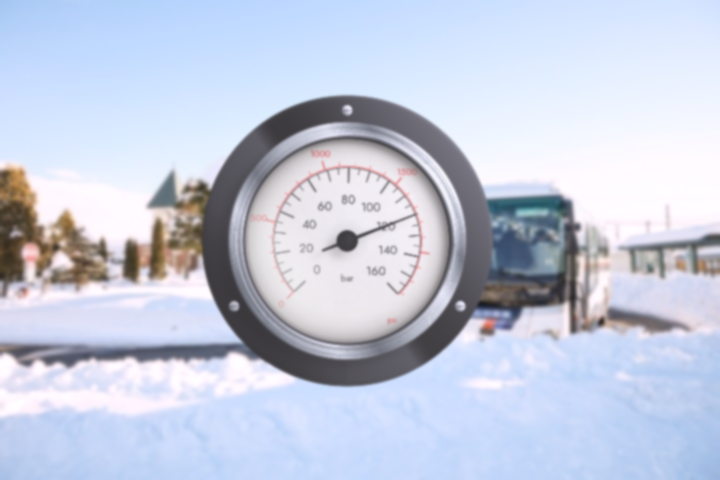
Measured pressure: 120 bar
